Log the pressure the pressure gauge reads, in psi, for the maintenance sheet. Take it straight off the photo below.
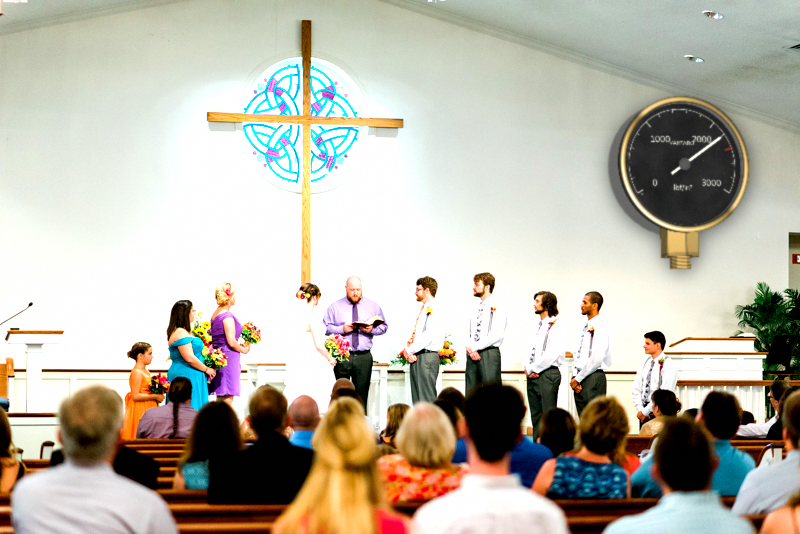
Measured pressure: 2200 psi
